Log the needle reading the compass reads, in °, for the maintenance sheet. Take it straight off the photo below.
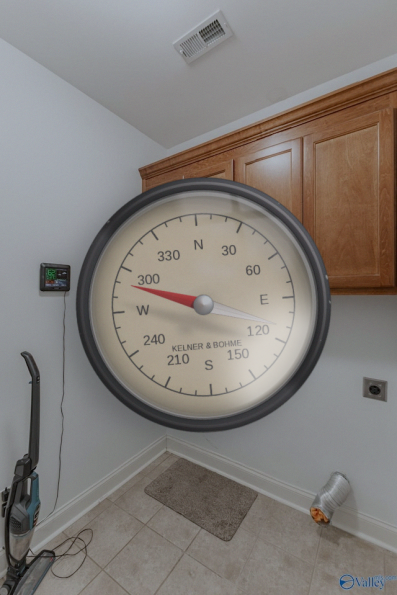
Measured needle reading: 290 °
